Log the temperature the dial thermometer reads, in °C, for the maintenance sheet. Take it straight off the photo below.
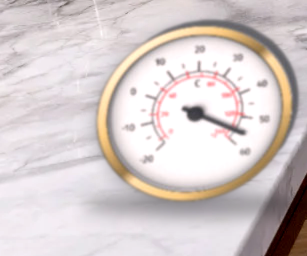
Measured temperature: 55 °C
